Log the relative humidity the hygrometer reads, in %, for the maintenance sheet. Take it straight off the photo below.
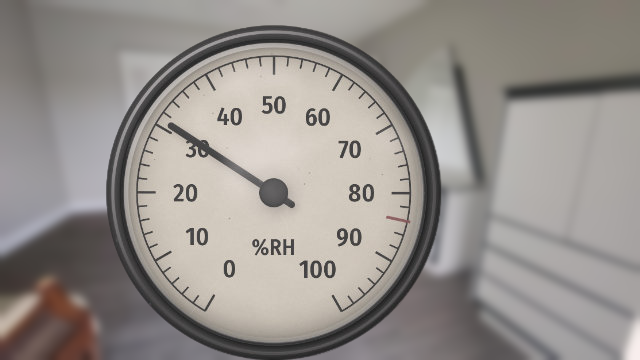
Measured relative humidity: 31 %
